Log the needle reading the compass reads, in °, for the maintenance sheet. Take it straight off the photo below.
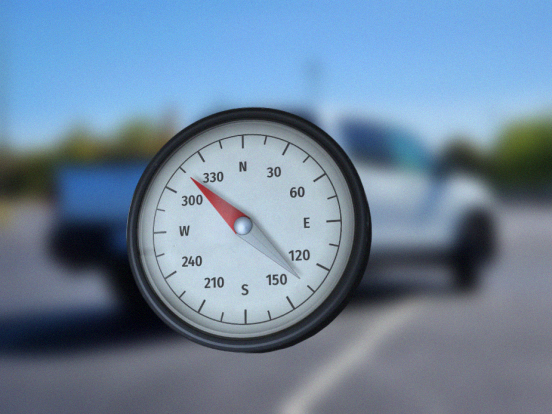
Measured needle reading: 315 °
